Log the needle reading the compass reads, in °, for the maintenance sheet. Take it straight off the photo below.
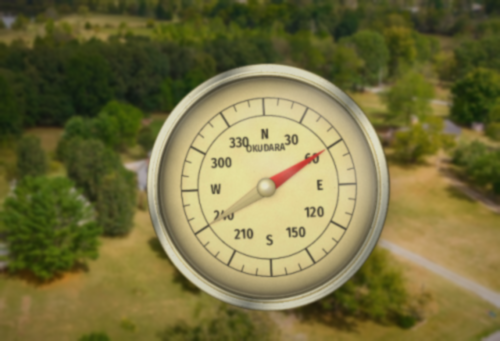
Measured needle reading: 60 °
